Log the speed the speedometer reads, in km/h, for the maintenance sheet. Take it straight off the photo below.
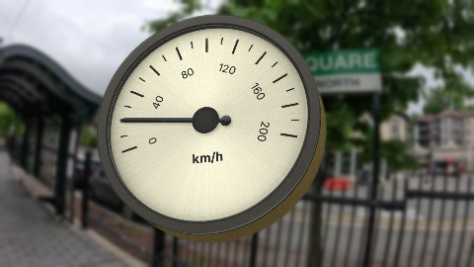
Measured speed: 20 km/h
